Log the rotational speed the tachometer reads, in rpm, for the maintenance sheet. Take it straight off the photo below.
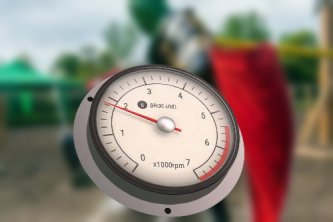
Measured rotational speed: 1800 rpm
